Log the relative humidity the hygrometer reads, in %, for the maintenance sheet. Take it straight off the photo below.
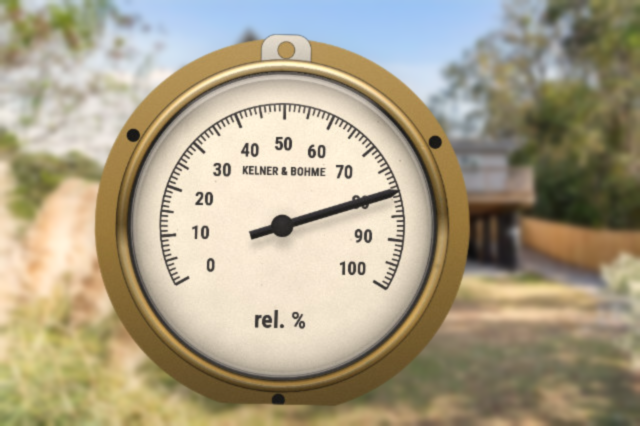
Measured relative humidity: 80 %
